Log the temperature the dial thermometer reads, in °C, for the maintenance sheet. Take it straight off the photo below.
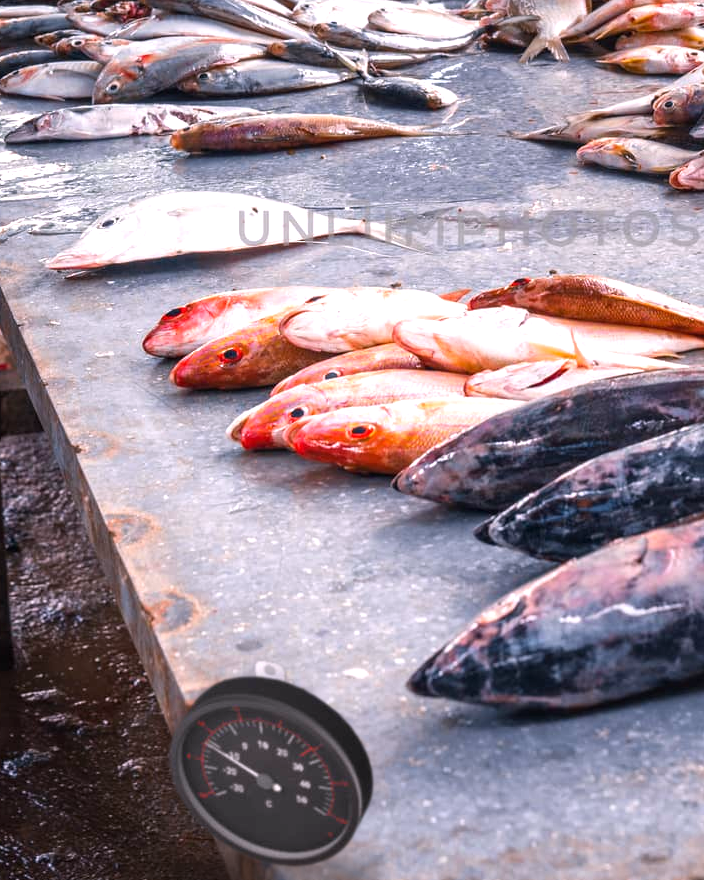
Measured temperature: -10 °C
